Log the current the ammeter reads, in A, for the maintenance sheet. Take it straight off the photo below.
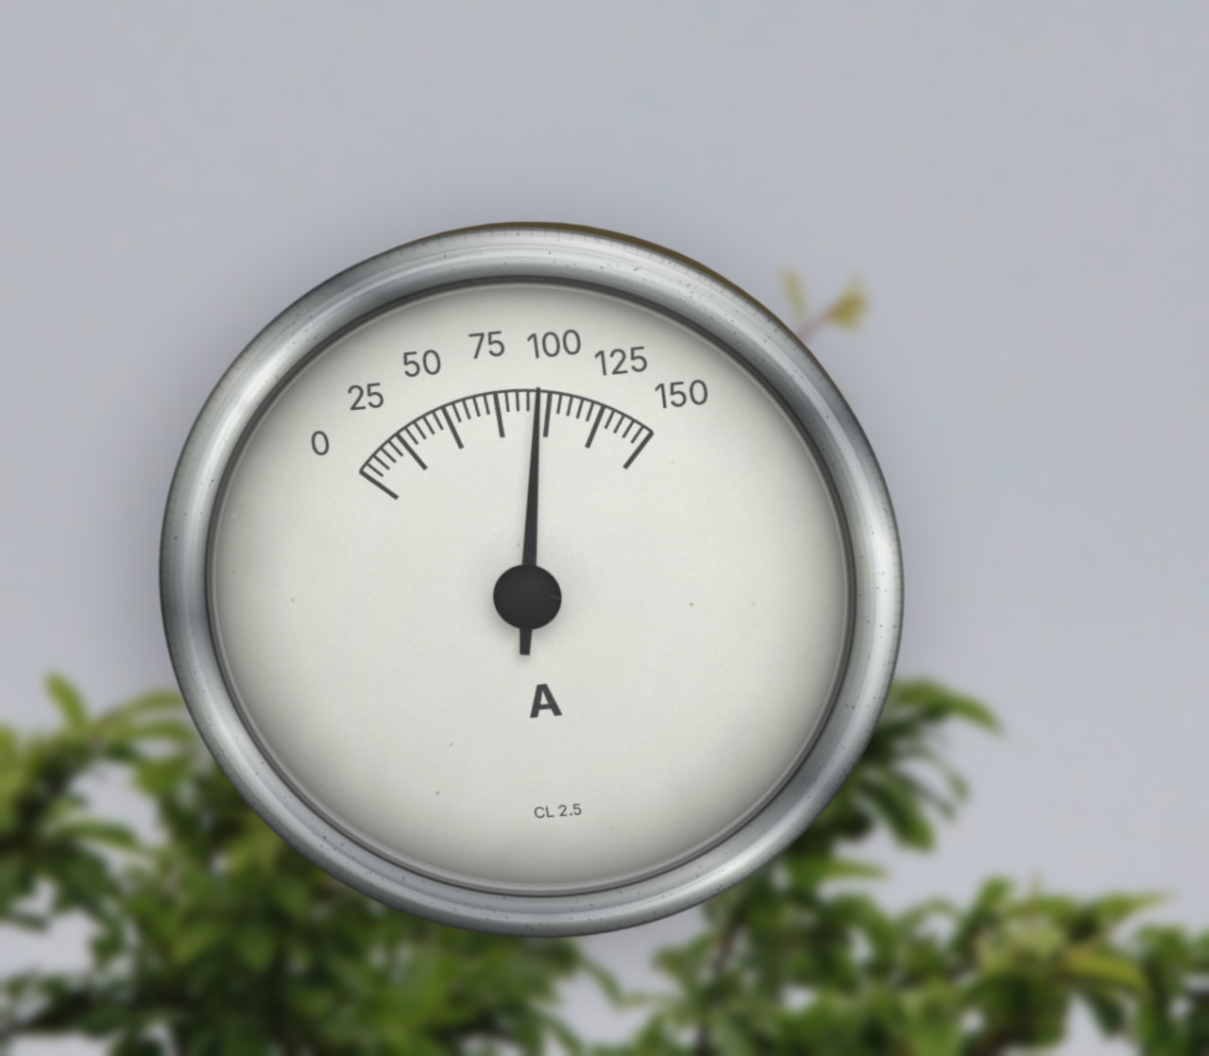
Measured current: 95 A
